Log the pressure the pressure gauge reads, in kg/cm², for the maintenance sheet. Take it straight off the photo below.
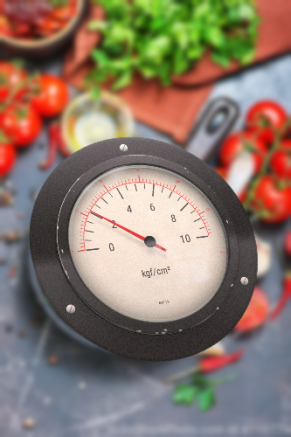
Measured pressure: 2 kg/cm²
